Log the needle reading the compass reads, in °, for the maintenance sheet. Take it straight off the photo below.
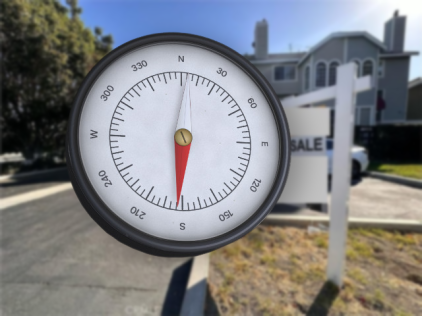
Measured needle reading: 185 °
